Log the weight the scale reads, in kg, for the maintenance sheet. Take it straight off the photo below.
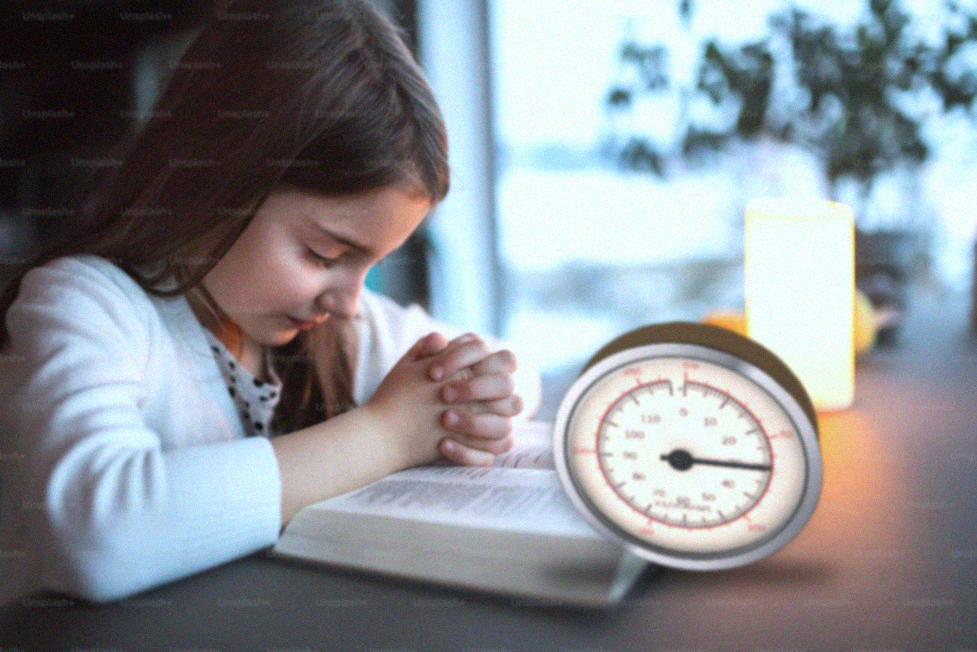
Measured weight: 30 kg
